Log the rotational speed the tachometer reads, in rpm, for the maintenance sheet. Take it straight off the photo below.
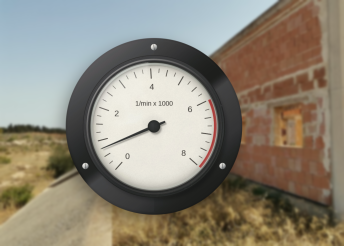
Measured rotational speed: 750 rpm
